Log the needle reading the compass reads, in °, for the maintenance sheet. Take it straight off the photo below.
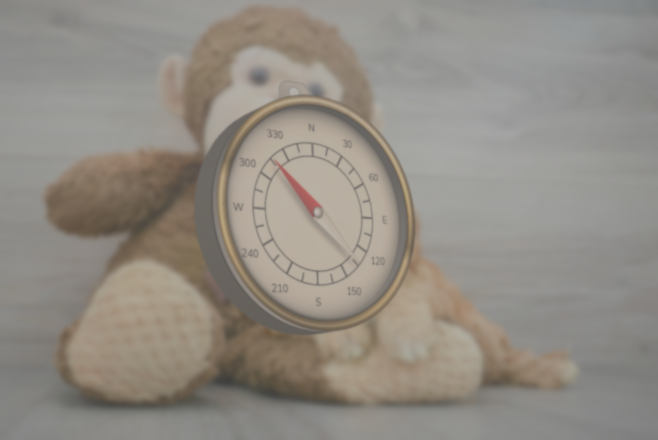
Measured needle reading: 315 °
